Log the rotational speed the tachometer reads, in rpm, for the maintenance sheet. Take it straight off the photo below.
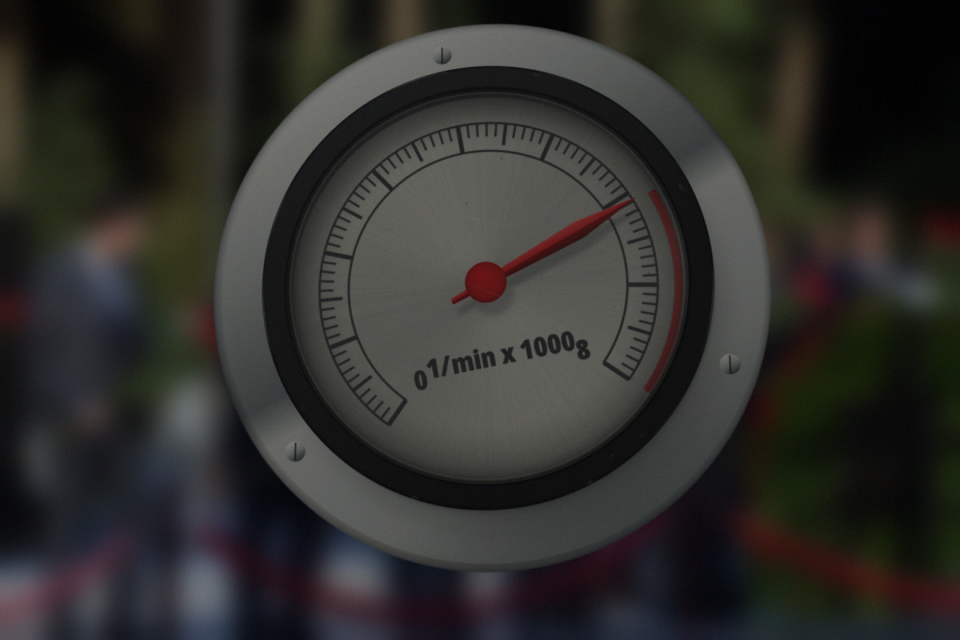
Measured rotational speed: 6100 rpm
